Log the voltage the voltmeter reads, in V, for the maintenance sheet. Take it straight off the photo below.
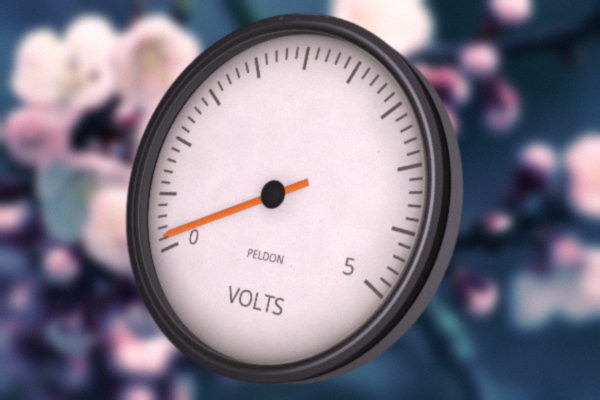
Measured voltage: 0.1 V
